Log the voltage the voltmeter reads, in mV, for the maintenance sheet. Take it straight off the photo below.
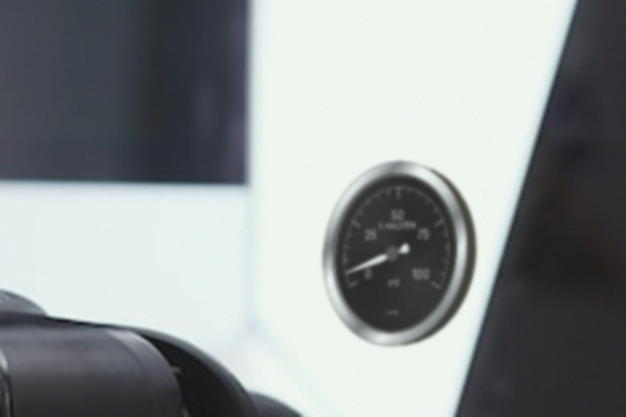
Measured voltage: 5 mV
